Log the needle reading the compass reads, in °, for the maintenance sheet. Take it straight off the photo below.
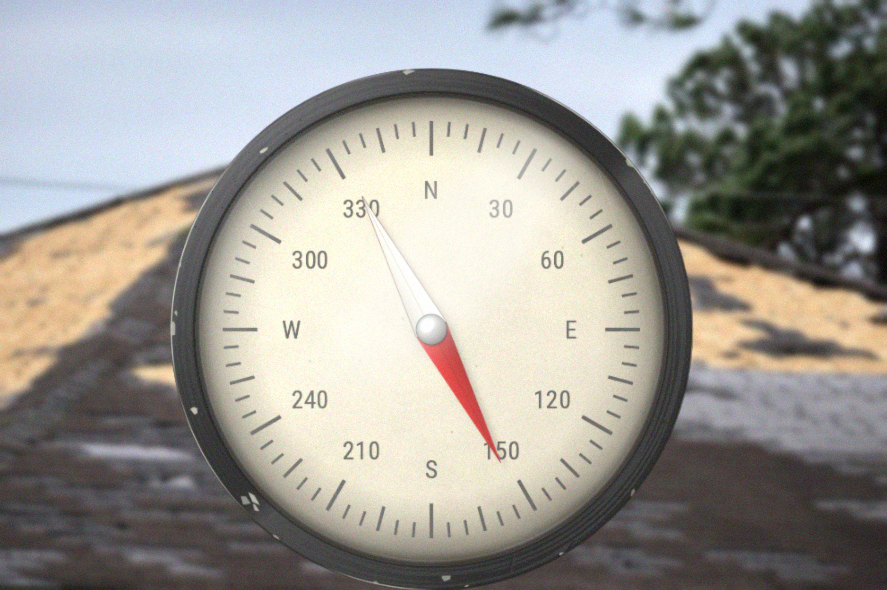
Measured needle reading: 152.5 °
